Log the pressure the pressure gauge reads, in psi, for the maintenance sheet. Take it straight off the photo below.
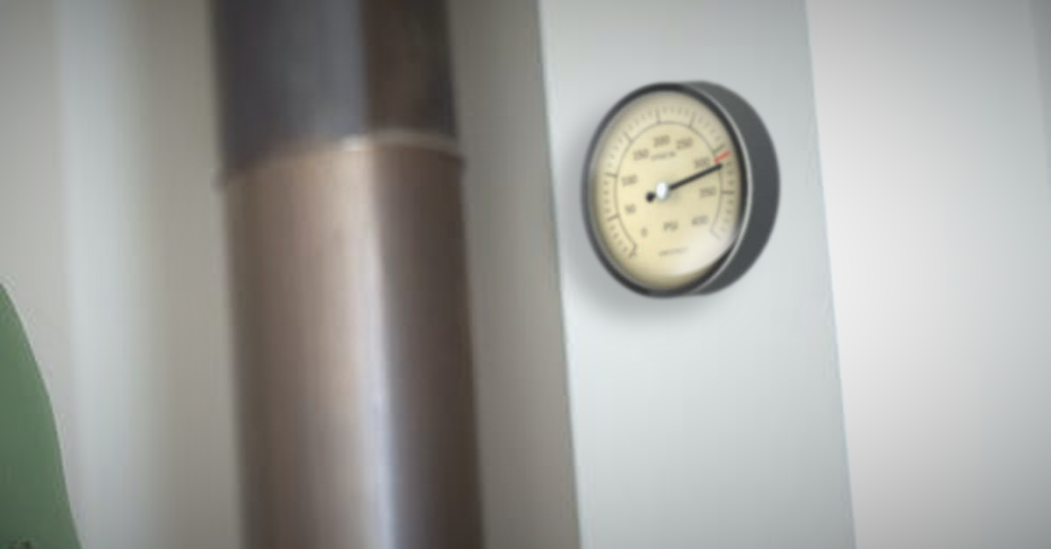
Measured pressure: 320 psi
